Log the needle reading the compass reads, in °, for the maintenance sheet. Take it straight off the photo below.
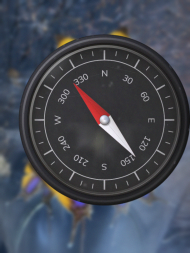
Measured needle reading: 320 °
